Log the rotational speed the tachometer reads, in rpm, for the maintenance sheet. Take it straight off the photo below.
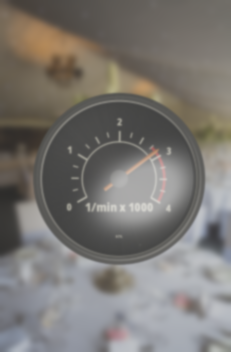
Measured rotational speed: 2875 rpm
